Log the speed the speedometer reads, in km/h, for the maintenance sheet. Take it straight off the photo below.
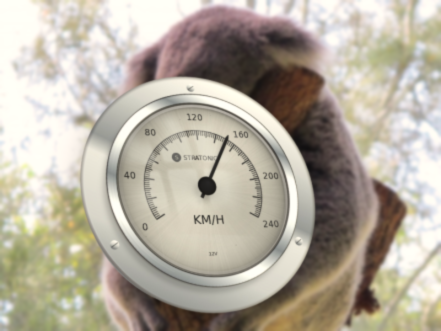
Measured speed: 150 km/h
